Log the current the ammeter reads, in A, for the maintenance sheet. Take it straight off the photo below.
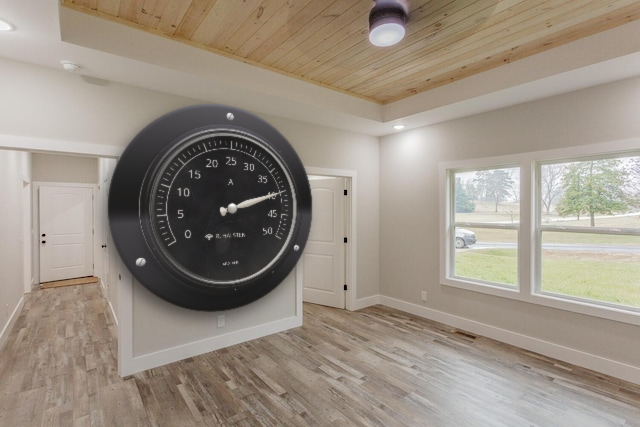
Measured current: 40 A
